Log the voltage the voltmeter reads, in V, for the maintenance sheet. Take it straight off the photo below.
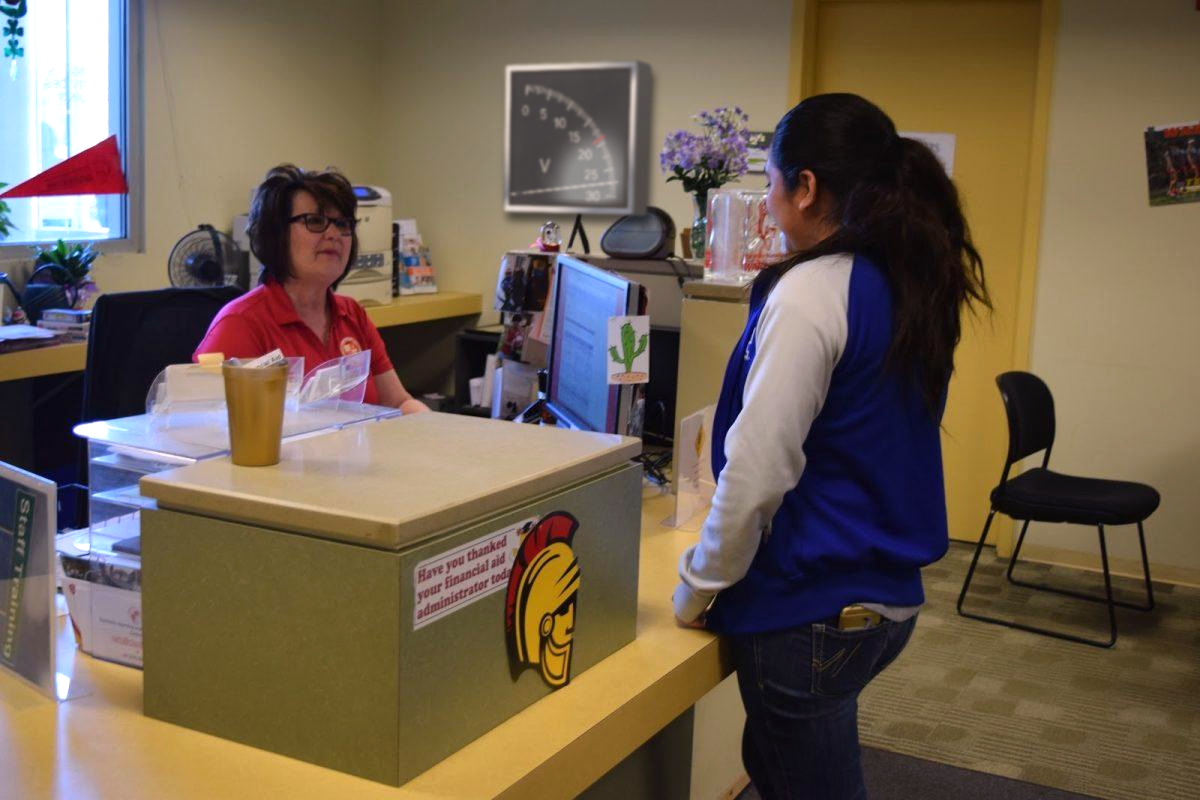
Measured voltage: 27.5 V
